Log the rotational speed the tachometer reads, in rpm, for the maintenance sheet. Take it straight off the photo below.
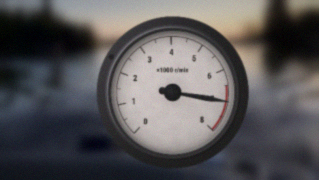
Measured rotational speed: 7000 rpm
